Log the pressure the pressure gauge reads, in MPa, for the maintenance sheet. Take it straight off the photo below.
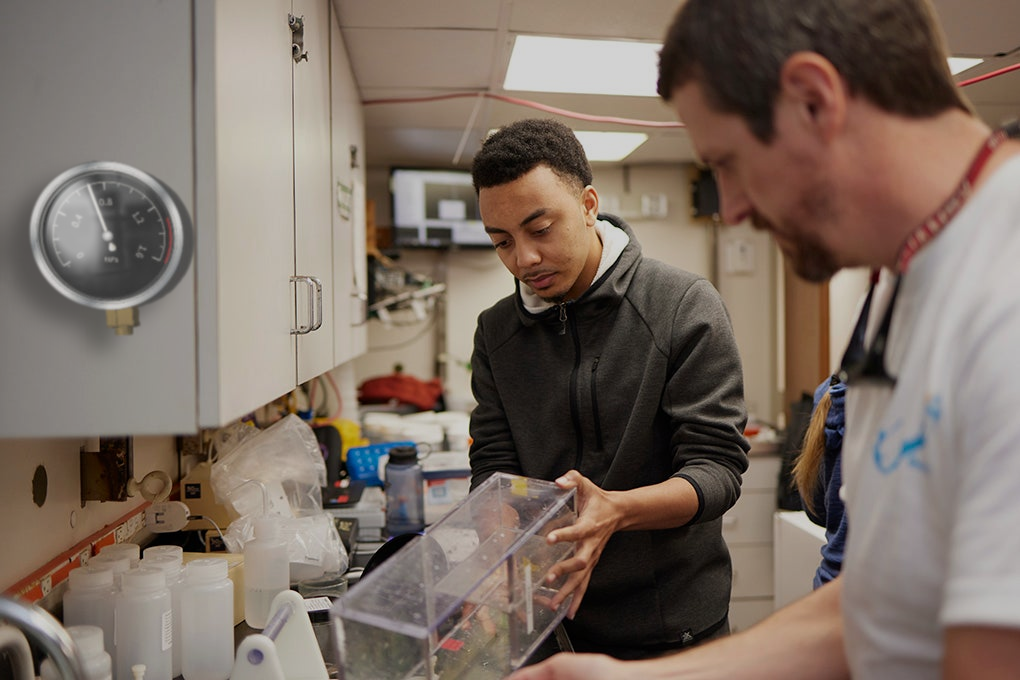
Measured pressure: 0.7 MPa
